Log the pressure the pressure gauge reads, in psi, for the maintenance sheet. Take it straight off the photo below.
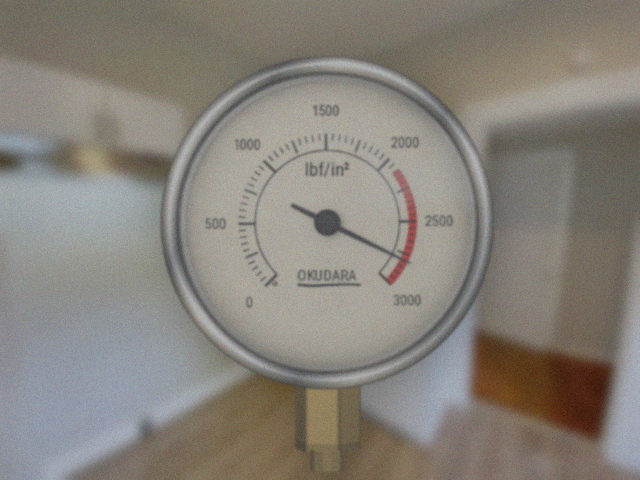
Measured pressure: 2800 psi
